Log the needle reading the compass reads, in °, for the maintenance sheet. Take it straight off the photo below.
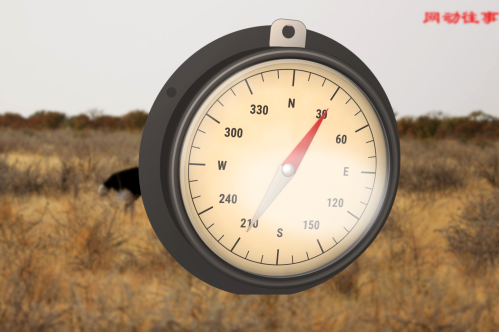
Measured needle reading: 30 °
